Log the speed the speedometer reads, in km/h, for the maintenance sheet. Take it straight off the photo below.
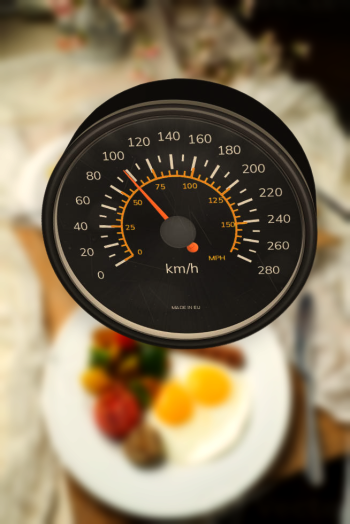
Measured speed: 100 km/h
